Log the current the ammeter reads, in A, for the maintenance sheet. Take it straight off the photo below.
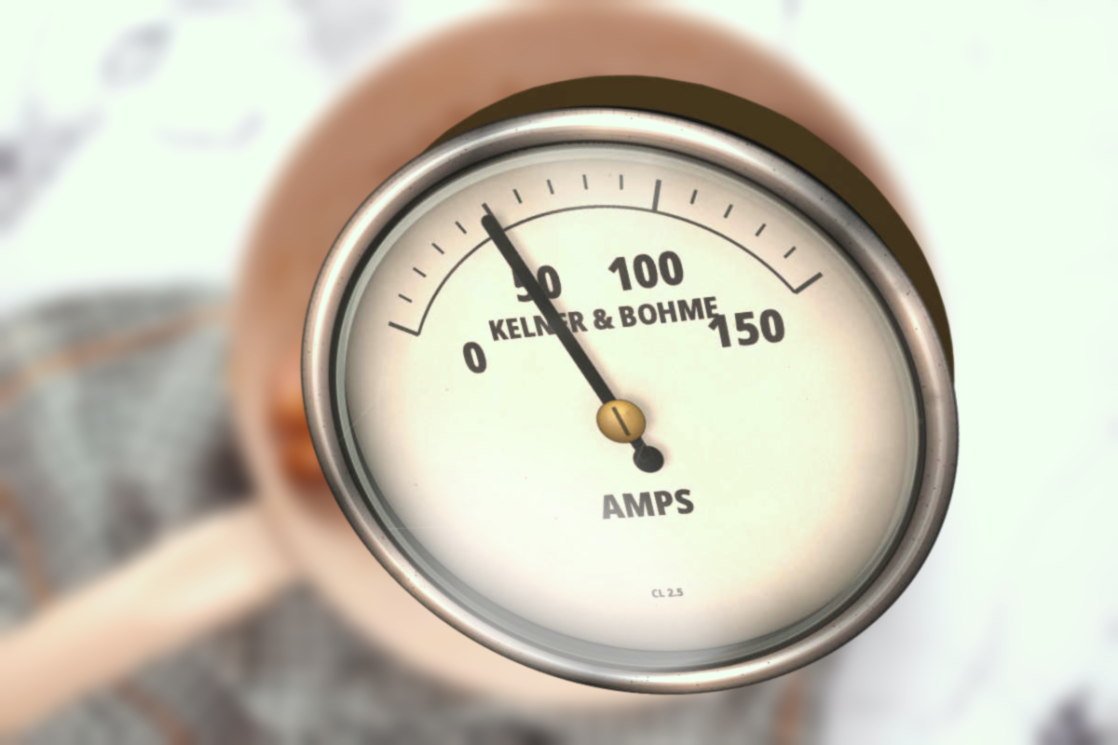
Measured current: 50 A
